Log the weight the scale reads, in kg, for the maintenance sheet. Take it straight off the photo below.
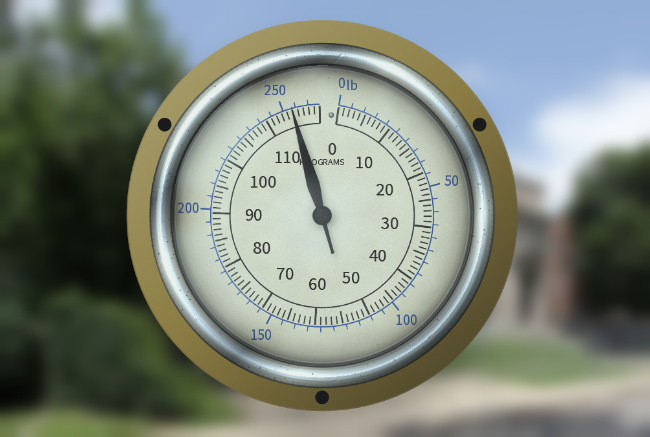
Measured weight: 115 kg
